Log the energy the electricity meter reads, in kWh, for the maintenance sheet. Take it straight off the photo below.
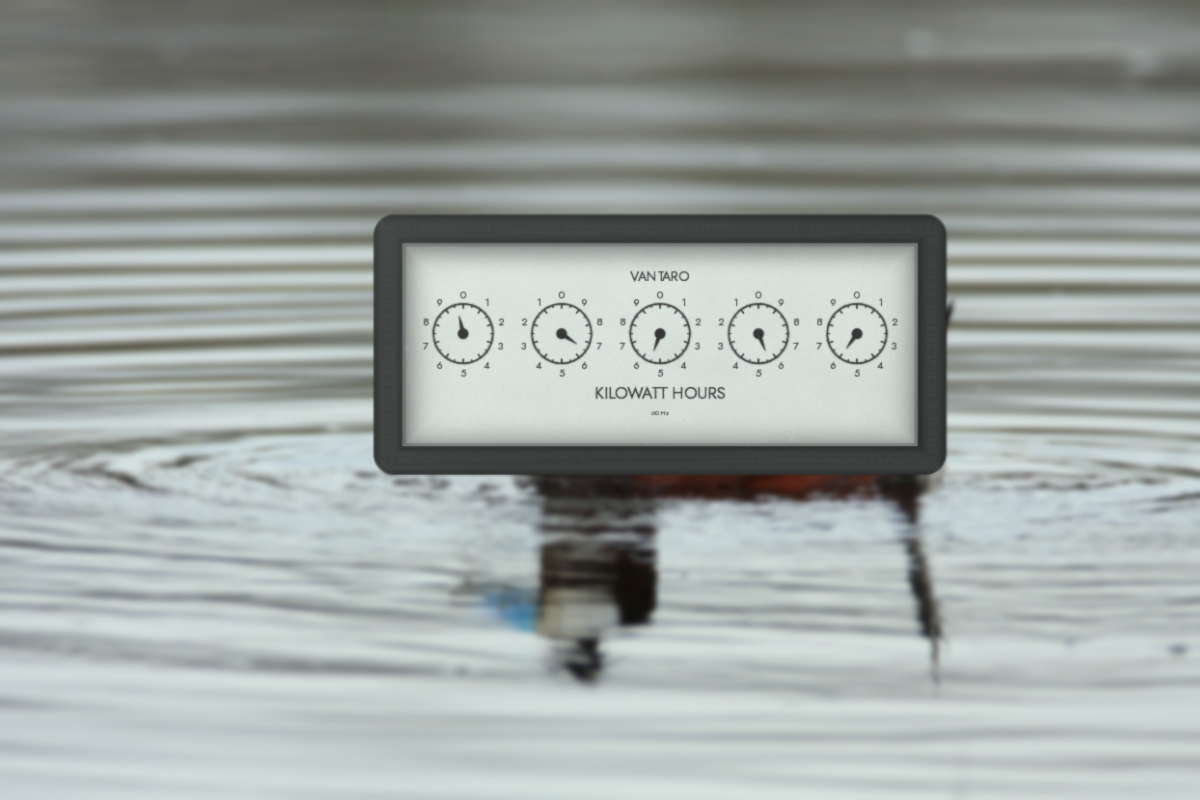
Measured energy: 96556 kWh
